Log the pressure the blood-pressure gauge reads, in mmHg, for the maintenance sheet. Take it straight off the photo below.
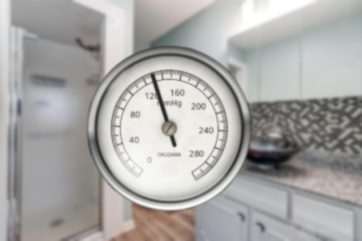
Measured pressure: 130 mmHg
